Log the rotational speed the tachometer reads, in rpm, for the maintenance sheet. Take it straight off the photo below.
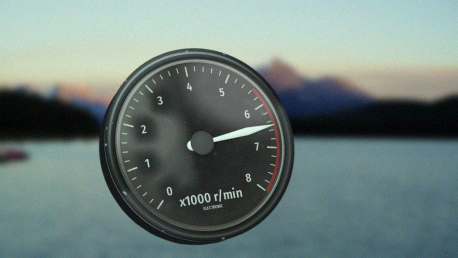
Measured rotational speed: 6500 rpm
